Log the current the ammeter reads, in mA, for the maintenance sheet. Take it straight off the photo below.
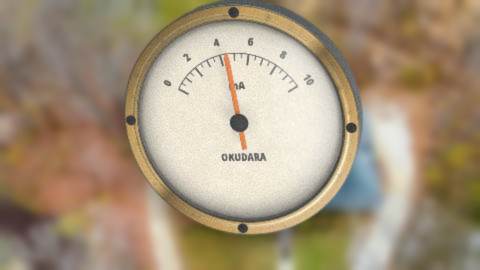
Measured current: 4.5 mA
